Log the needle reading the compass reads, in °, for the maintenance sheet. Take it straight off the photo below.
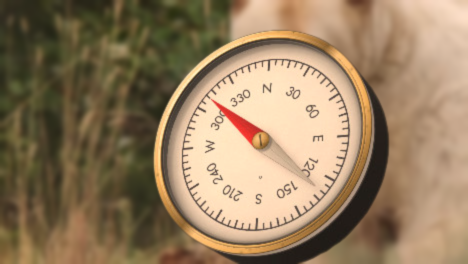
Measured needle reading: 310 °
